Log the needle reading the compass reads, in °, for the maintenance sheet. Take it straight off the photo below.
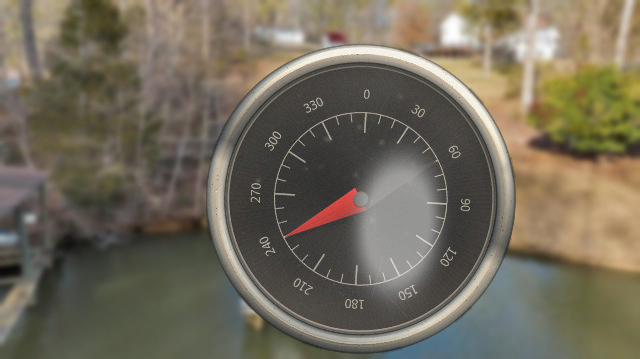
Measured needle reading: 240 °
